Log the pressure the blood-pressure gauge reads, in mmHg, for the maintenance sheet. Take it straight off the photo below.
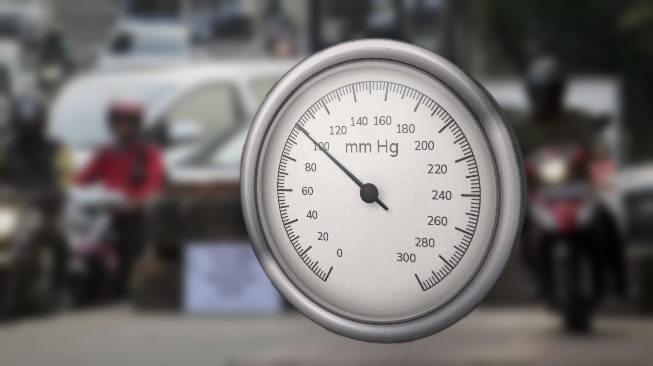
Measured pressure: 100 mmHg
